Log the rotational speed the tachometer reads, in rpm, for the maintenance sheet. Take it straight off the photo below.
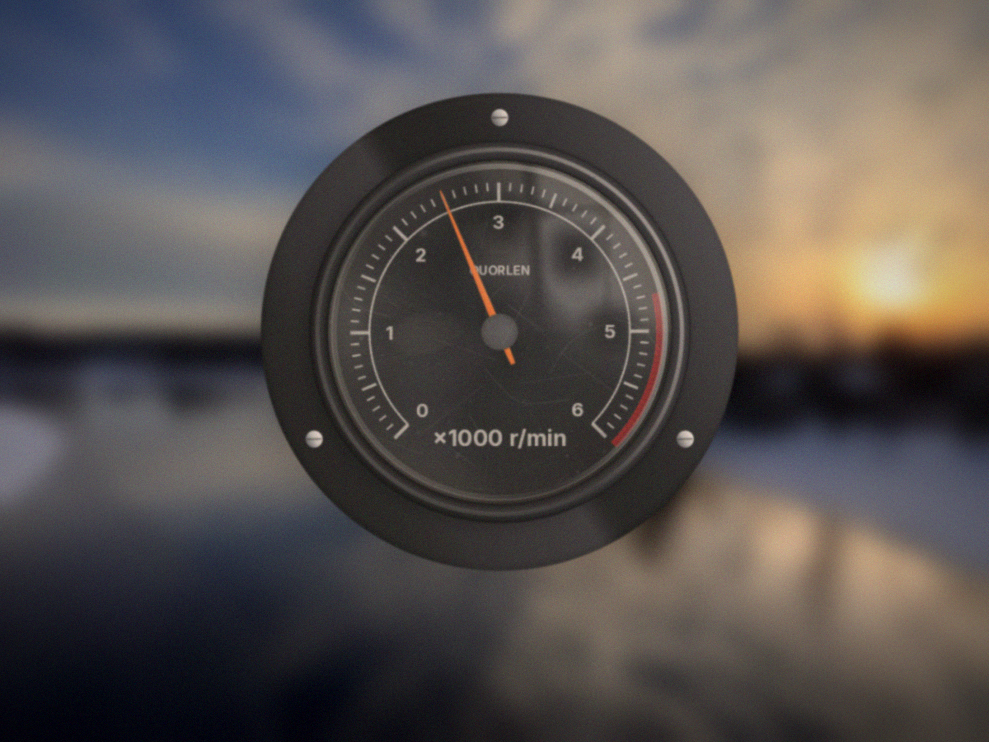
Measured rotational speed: 2500 rpm
